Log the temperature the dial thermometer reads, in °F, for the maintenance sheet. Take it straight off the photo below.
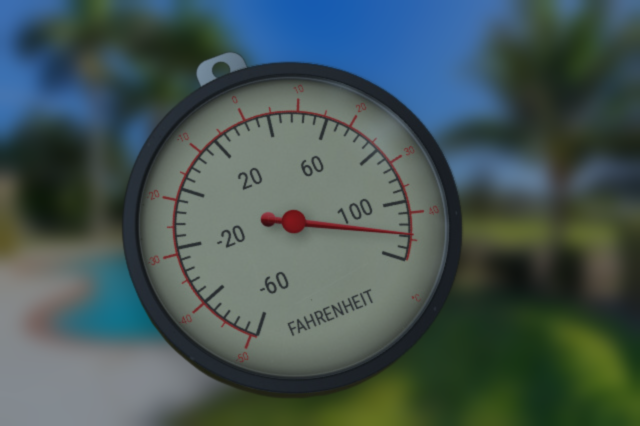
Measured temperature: 112 °F
